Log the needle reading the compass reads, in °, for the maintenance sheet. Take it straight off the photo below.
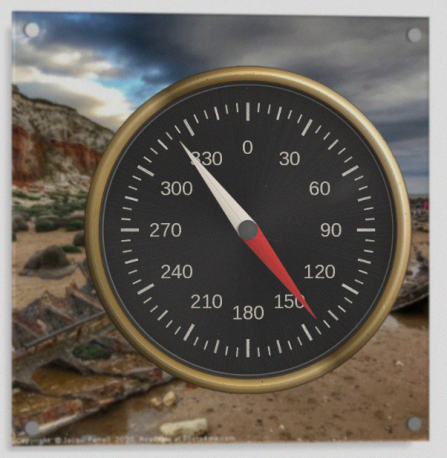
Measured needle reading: 142.5 °
